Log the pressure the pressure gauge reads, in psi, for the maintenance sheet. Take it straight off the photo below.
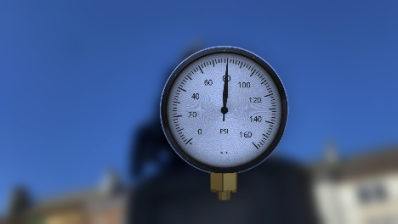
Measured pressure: 80 psi
